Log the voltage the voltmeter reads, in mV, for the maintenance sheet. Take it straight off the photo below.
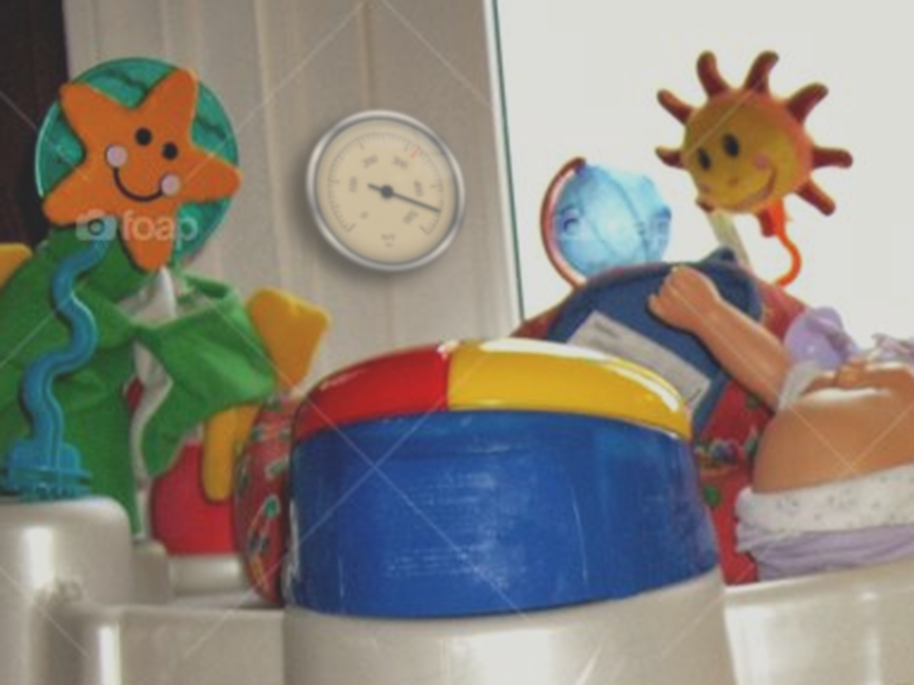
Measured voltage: 450 mV
